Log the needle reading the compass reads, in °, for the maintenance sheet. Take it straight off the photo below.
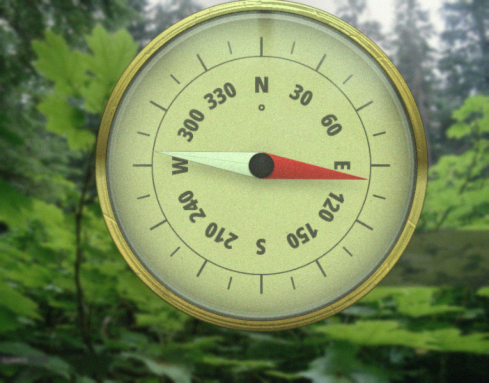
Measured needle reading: 97.5 °
